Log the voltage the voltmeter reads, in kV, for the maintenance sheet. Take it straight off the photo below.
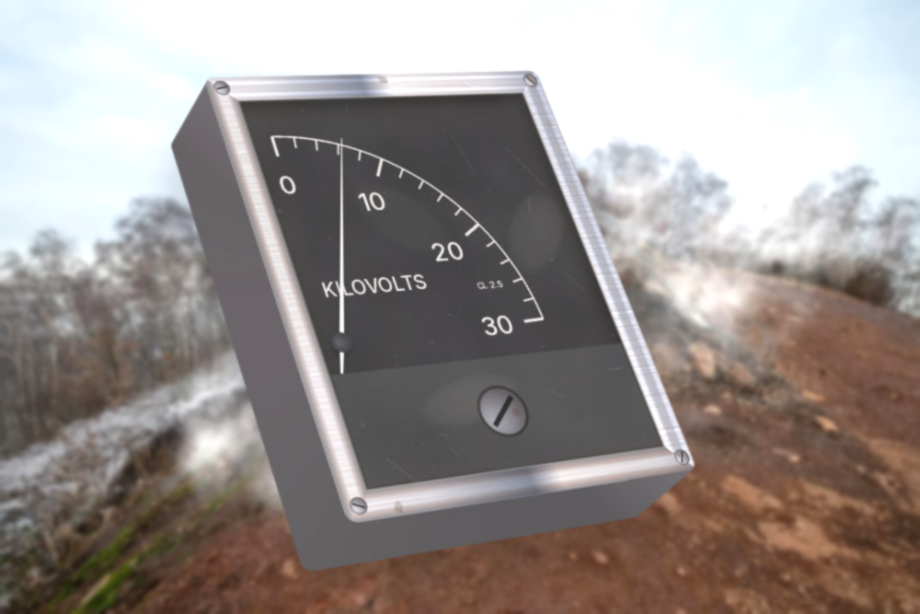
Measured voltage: 6 kV
